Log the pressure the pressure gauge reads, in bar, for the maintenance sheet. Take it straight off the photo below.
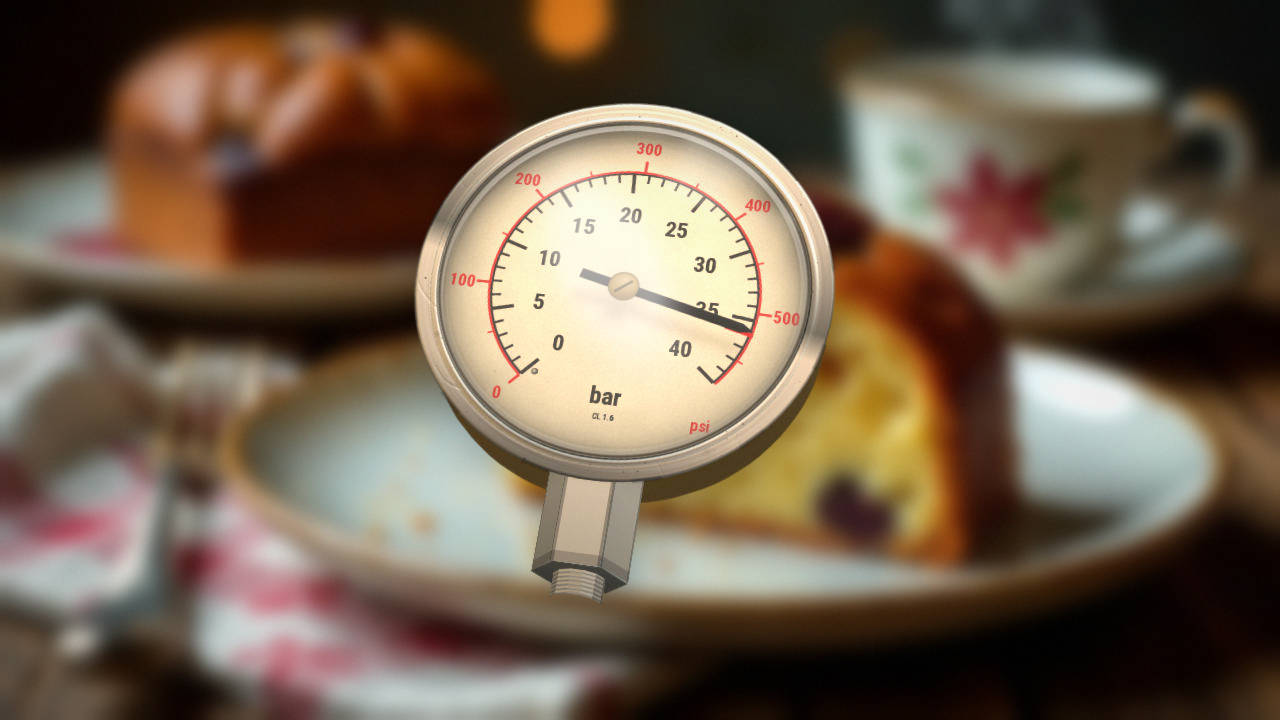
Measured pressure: 36 bar
